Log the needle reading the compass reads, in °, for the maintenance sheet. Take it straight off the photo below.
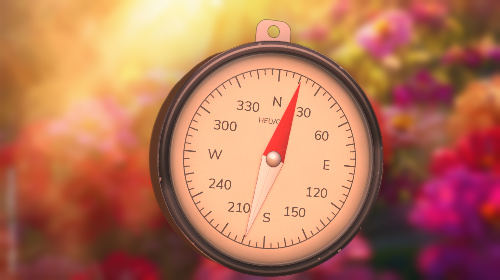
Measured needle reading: 15 °
